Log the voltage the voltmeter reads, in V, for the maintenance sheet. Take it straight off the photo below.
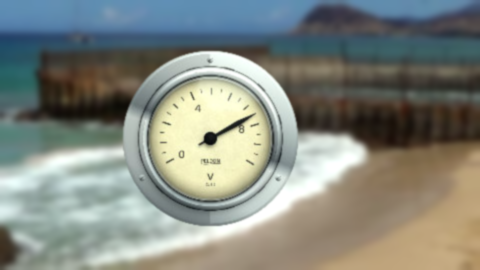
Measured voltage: 7.5 V
